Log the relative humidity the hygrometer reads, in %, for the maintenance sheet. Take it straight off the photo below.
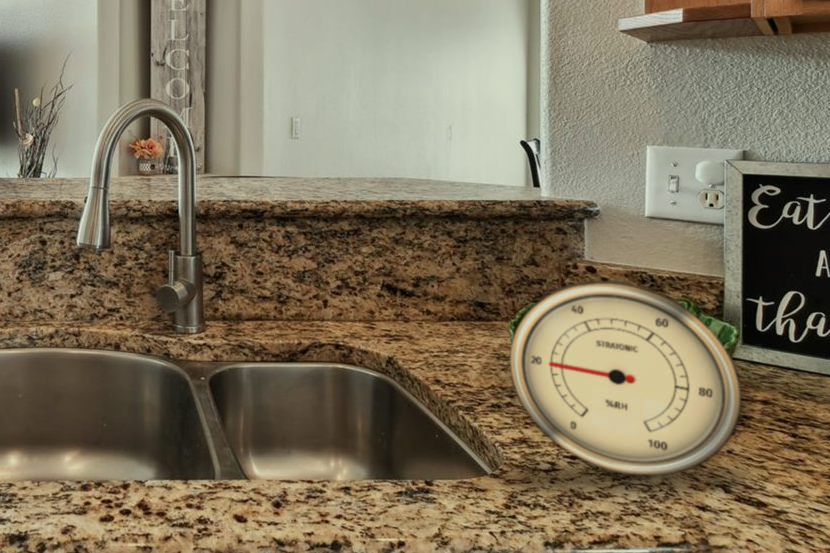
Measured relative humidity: 20 %
